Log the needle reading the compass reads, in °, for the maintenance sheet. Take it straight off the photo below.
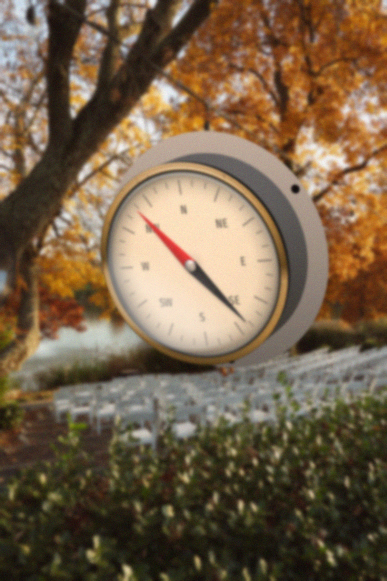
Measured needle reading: 320 °
